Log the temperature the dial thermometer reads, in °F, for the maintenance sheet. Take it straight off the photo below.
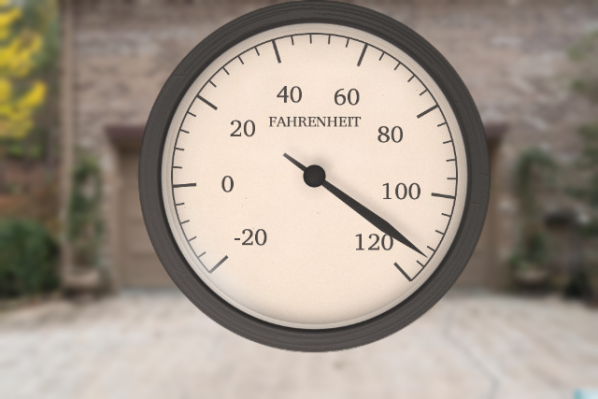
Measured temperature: 114 °F
